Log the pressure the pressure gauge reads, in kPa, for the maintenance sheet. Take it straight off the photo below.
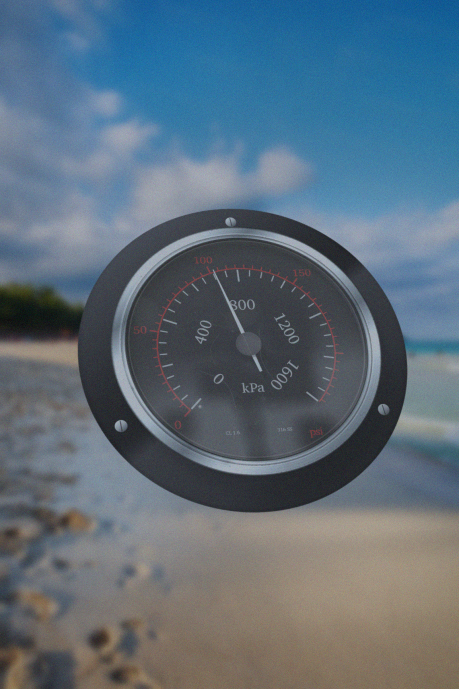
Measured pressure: 700 kPa
